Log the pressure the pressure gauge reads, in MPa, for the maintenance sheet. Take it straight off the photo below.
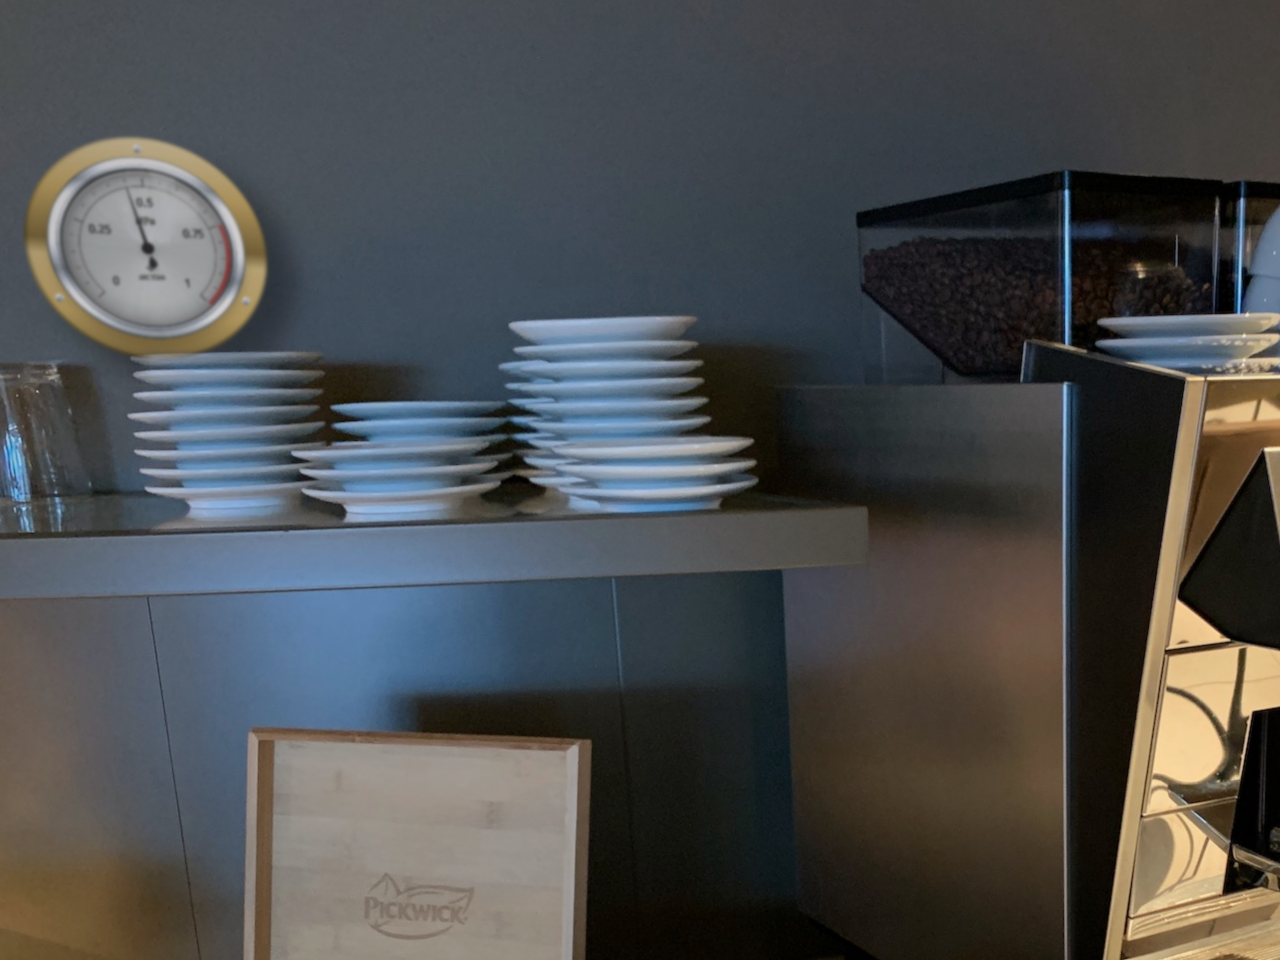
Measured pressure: 0.45 MPa
